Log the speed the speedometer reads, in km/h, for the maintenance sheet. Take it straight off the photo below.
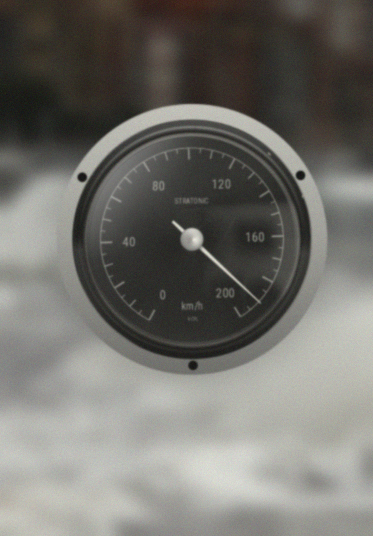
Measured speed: 190 km/h
